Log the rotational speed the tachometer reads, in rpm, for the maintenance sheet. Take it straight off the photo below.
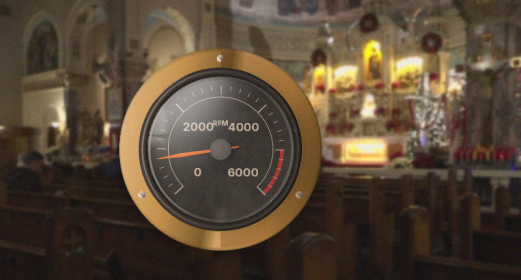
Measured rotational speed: 800 rpm
